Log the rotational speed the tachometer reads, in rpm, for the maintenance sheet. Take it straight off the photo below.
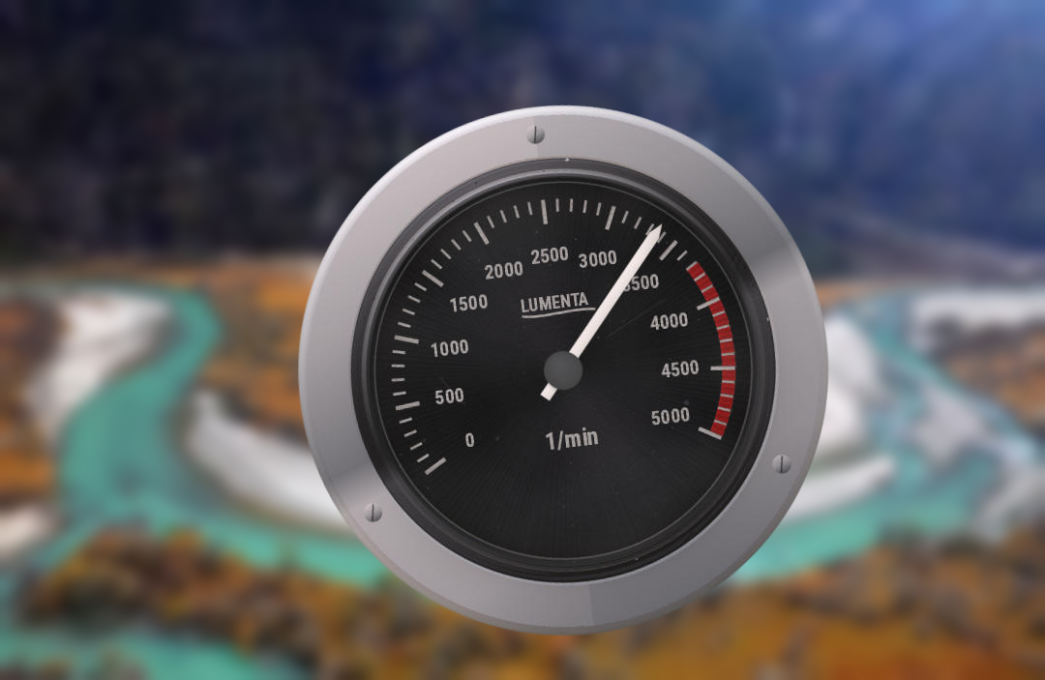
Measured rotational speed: 3350 rpm
